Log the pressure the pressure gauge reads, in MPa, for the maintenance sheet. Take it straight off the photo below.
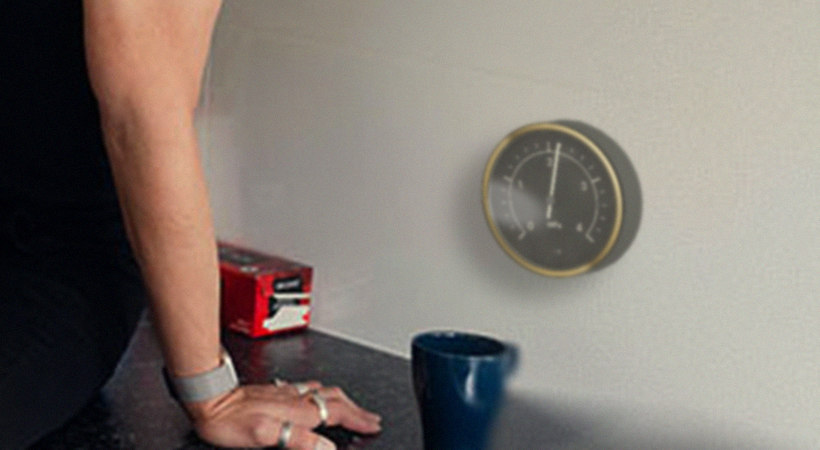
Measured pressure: 2.2 MPa
